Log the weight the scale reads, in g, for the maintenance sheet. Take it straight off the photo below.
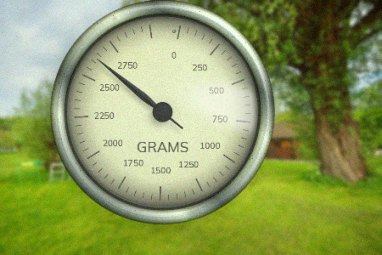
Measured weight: 2625 g
